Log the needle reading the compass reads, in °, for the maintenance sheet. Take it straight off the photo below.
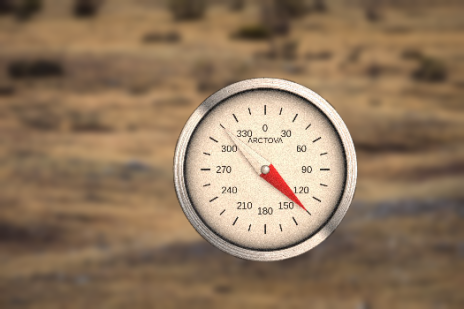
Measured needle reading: 135 °
